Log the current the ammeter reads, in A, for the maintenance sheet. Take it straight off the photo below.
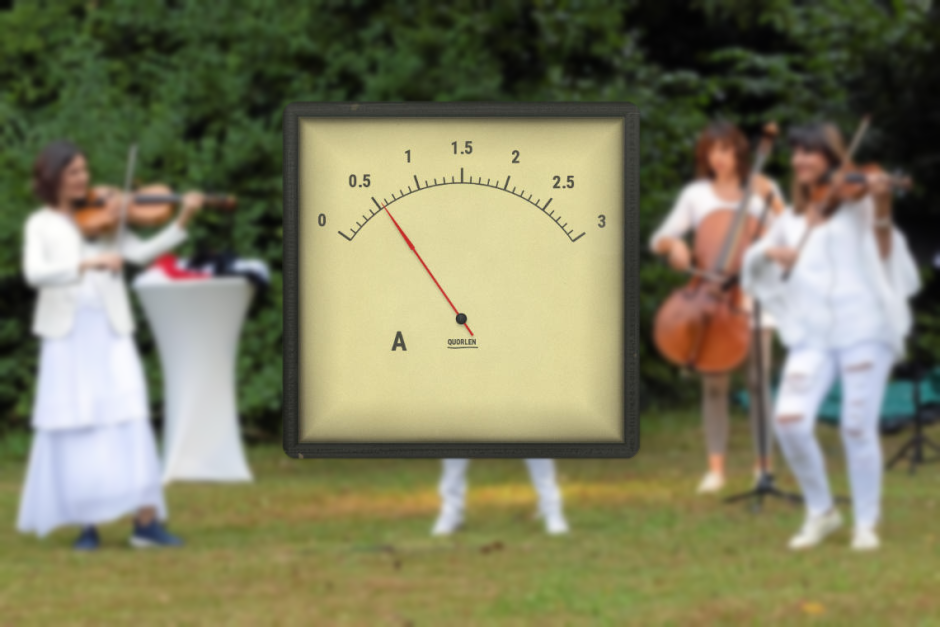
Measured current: 0.55 A
